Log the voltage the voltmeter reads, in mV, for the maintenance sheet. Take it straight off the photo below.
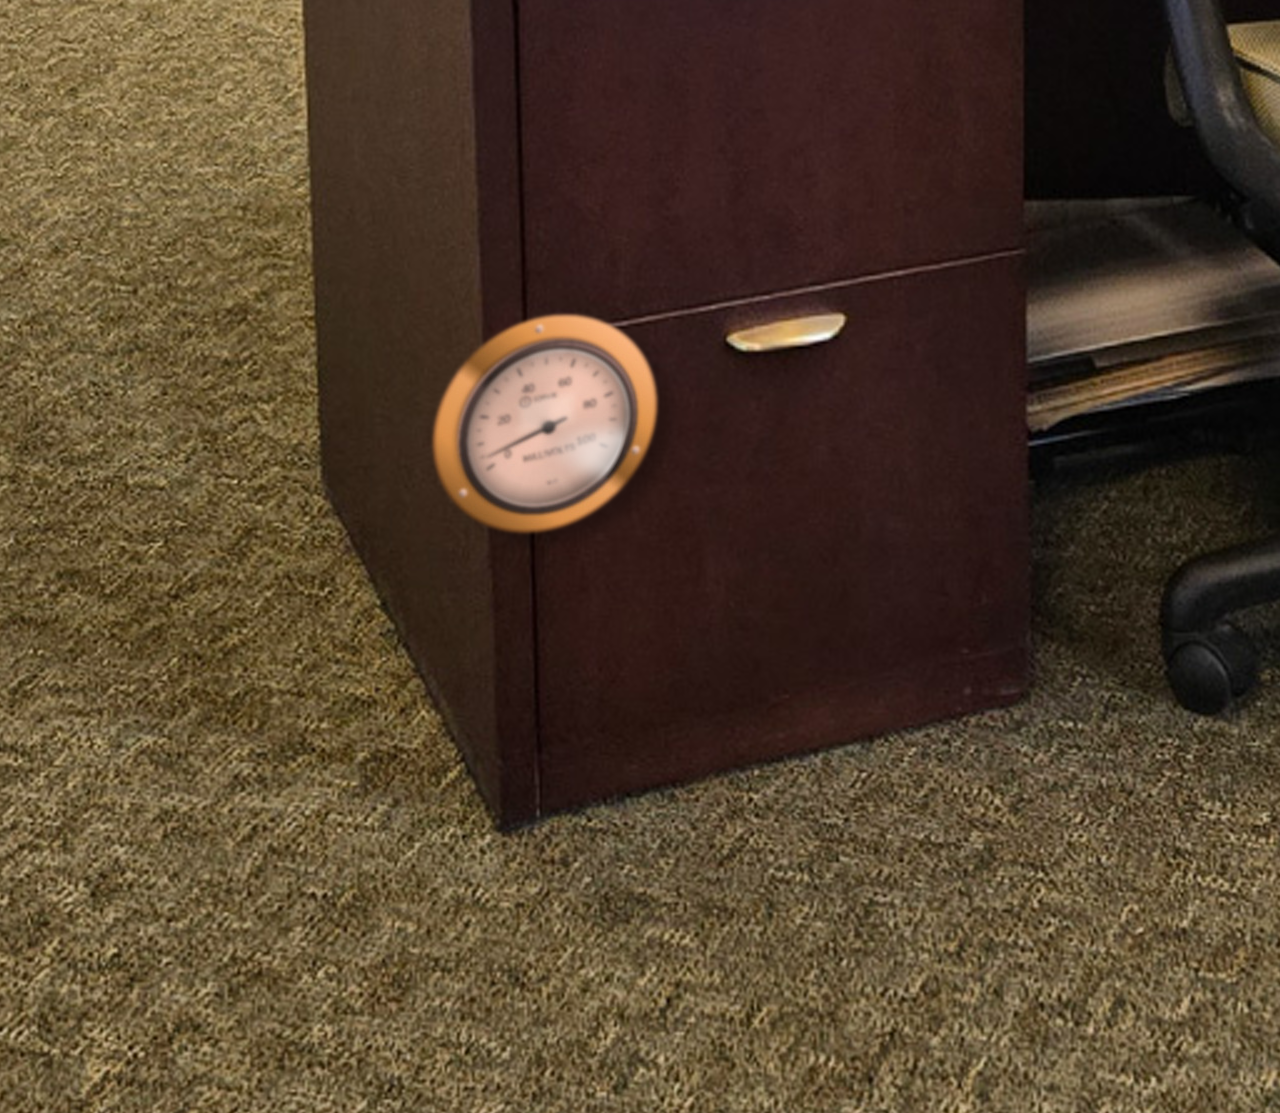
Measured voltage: 5 mV
